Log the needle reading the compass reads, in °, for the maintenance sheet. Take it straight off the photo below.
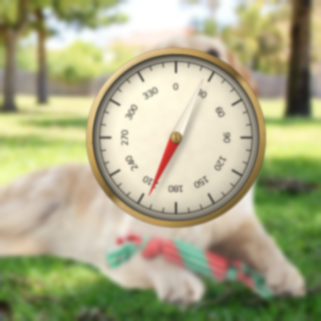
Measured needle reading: 205 °
